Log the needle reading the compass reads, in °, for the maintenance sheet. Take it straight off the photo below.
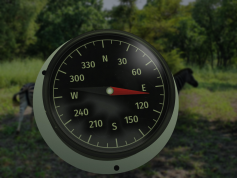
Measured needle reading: 100 °
